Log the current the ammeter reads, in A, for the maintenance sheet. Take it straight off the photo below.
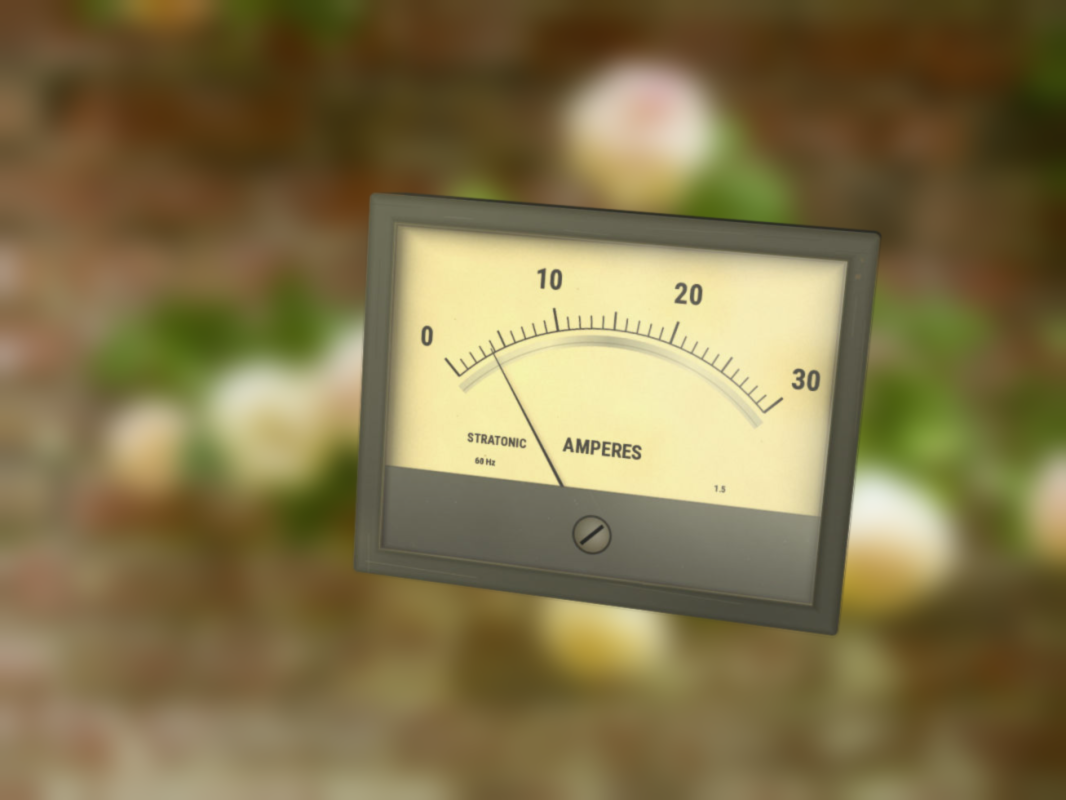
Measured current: 4 A
